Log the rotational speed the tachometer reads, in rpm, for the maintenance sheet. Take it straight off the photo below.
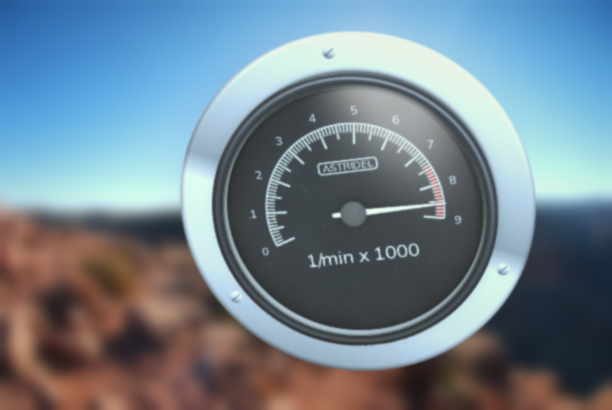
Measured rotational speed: 8500 rpm
